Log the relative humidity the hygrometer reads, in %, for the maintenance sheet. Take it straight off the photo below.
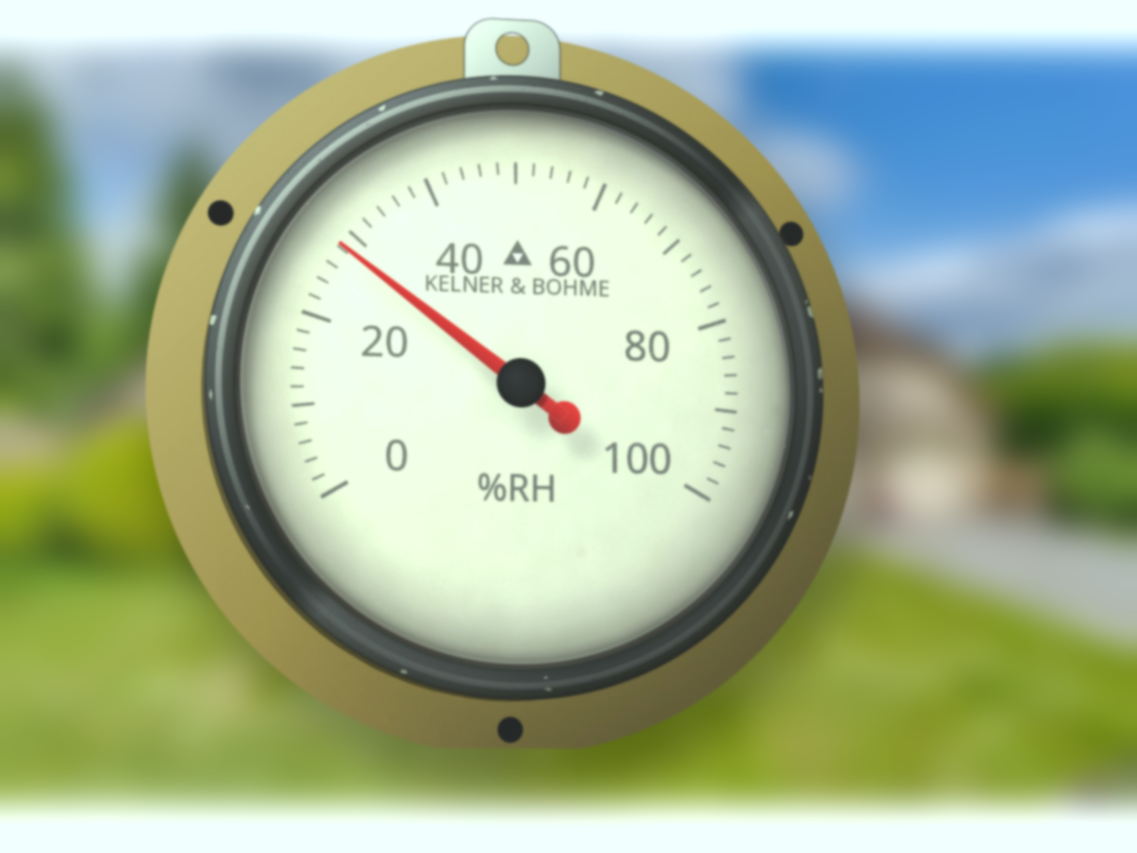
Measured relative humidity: 28 %
